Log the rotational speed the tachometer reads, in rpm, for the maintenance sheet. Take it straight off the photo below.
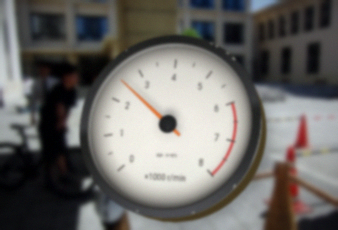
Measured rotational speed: 2500 rpm
